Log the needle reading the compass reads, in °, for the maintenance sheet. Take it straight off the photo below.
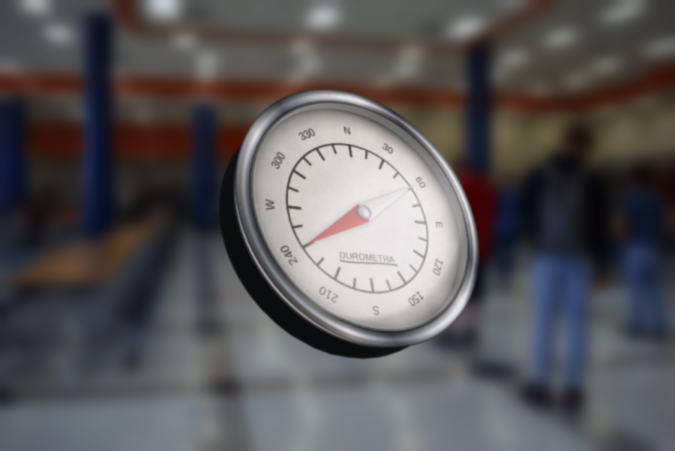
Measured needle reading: 240 °
